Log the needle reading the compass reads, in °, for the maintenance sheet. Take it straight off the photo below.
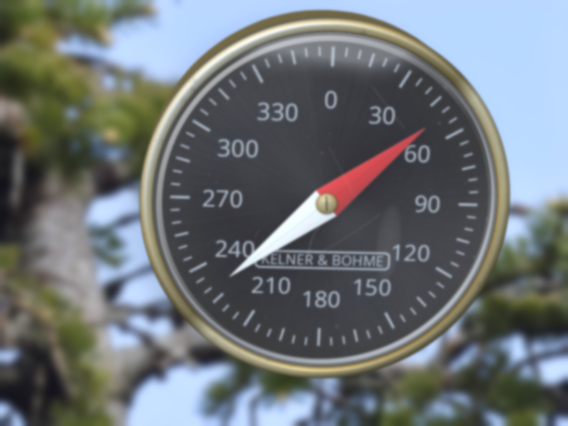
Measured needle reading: 50 °
